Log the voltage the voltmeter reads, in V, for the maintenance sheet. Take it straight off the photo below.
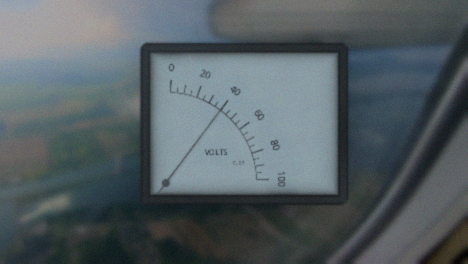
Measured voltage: 40 V
